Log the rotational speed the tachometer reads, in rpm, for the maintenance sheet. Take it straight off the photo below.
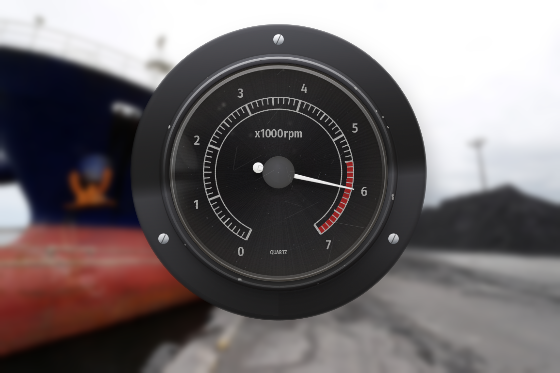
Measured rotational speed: 6000 rpm
